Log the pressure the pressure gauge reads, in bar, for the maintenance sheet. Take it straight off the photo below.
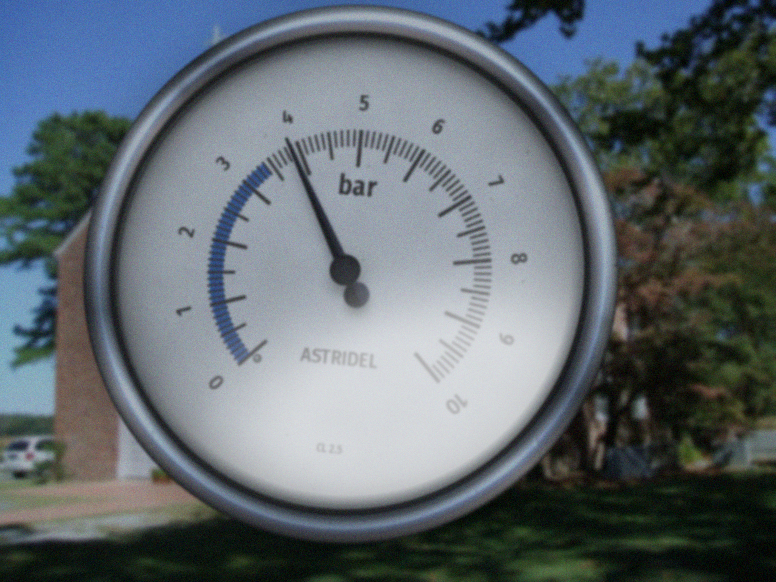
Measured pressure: 3.9 bar
